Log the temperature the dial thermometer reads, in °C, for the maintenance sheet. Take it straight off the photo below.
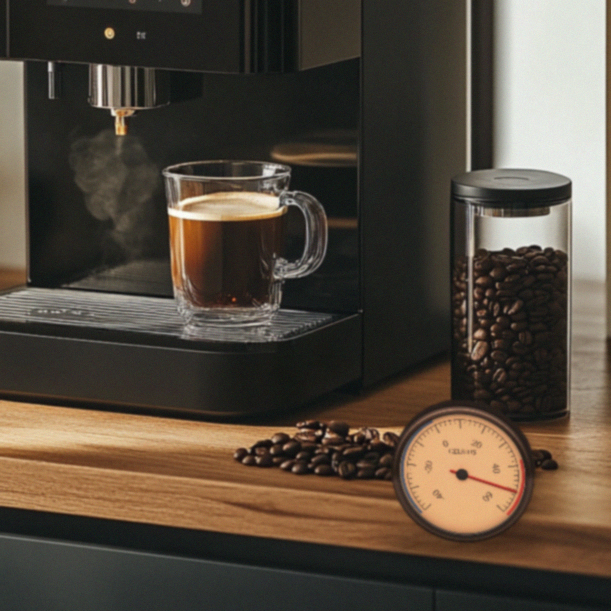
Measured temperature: 50 °C
